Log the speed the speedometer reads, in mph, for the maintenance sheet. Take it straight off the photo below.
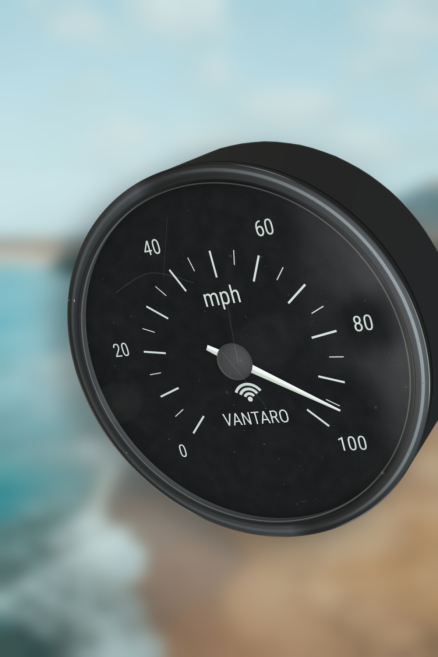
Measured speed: 95 mph
